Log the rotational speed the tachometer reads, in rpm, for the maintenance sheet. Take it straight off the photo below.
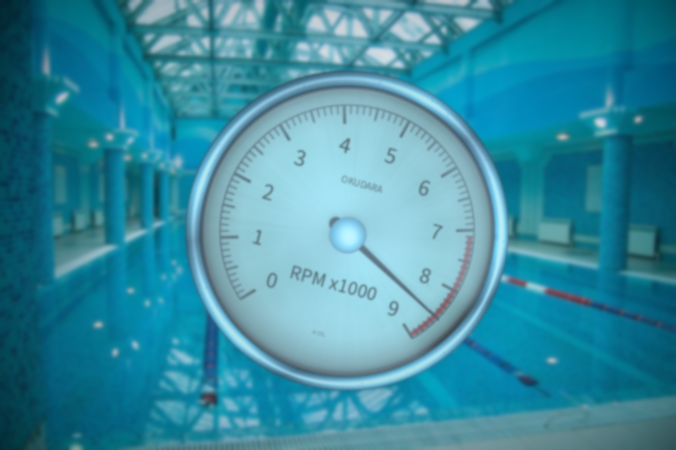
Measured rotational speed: 8500 rpm
